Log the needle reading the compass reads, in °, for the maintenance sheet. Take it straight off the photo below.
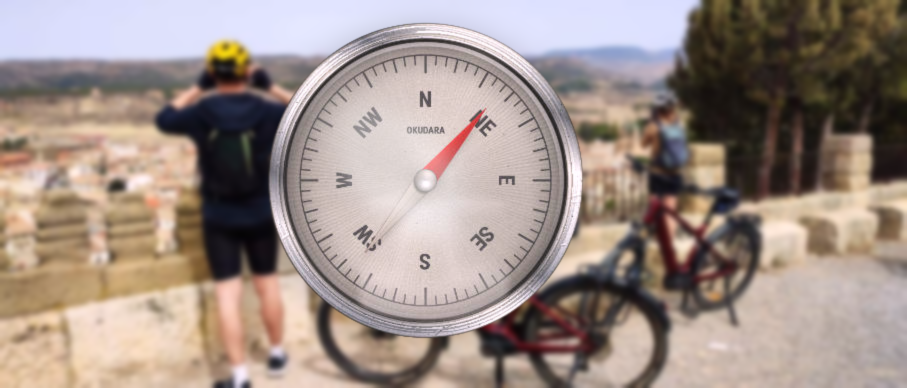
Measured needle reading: 40 °
